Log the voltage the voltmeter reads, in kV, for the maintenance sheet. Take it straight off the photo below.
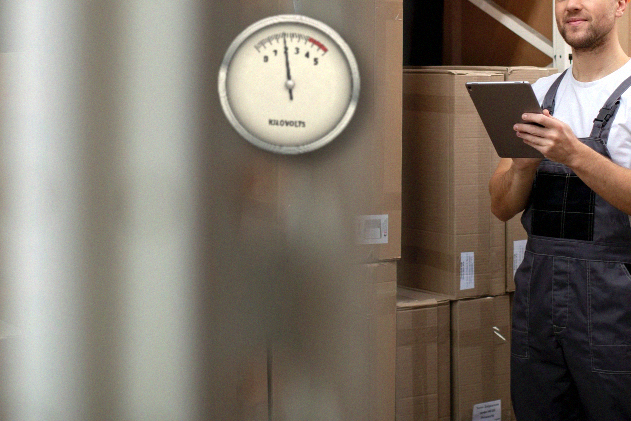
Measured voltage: 2 kV
